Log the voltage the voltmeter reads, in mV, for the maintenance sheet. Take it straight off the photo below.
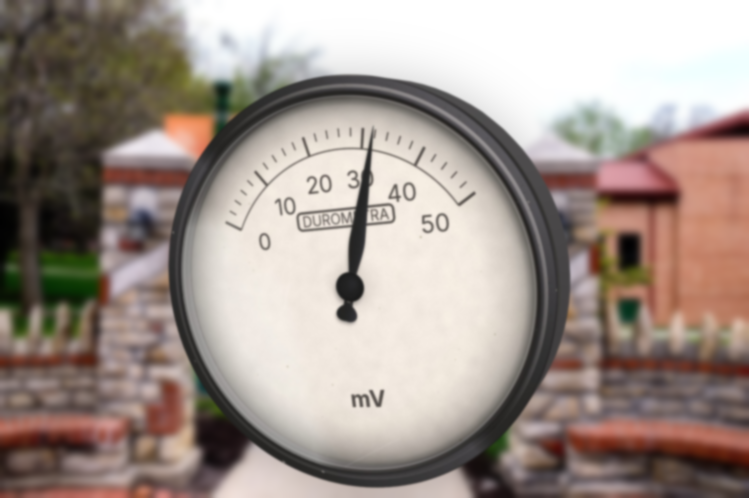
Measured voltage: 32 mV
